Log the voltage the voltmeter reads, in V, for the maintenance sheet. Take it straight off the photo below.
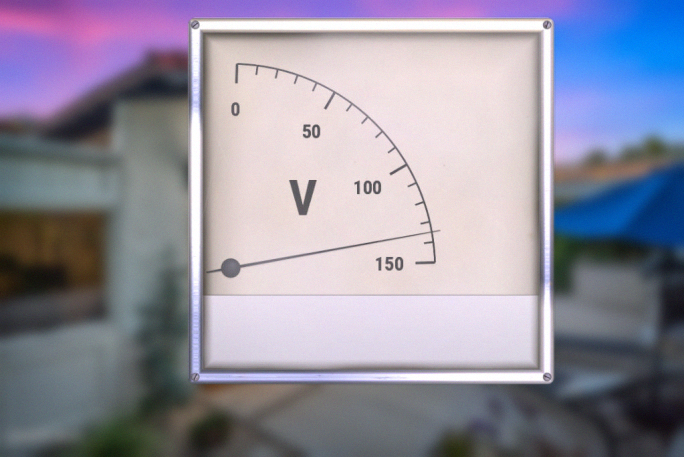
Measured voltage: 135 V
